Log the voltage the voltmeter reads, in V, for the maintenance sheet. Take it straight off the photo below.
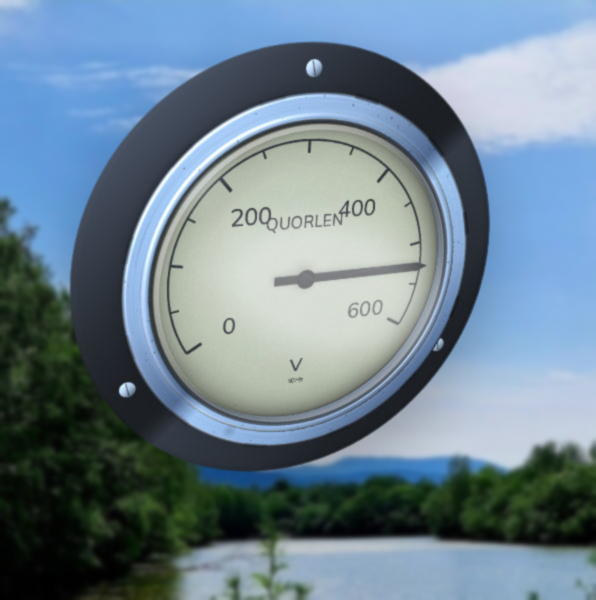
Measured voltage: 525 V
